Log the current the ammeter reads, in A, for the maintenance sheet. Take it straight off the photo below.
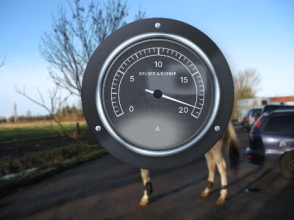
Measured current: 19 A
